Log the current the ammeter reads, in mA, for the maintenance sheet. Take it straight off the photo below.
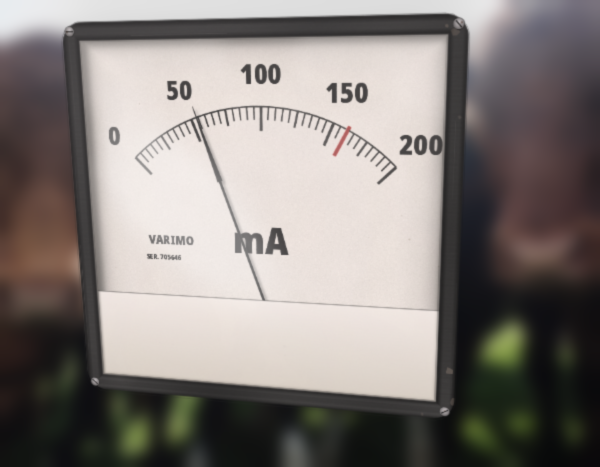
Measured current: 55 mA
